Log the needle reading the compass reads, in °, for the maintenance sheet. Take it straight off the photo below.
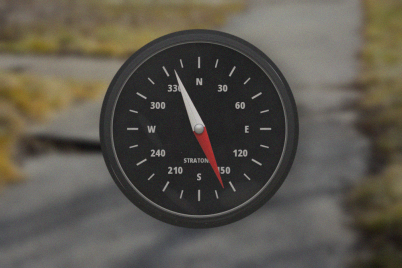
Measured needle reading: 157.5 °
